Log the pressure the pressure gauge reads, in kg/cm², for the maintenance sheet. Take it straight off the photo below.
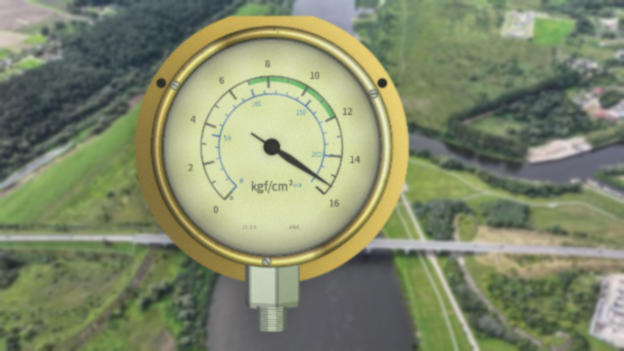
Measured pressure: 15.5 kg/cm²
